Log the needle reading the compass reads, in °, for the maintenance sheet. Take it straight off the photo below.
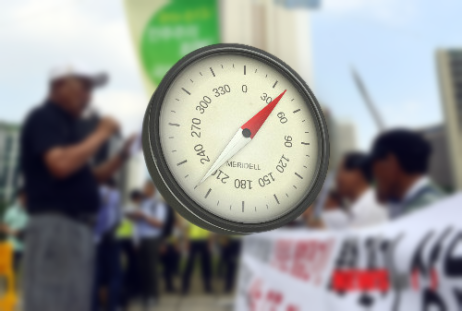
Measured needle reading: 40 °
